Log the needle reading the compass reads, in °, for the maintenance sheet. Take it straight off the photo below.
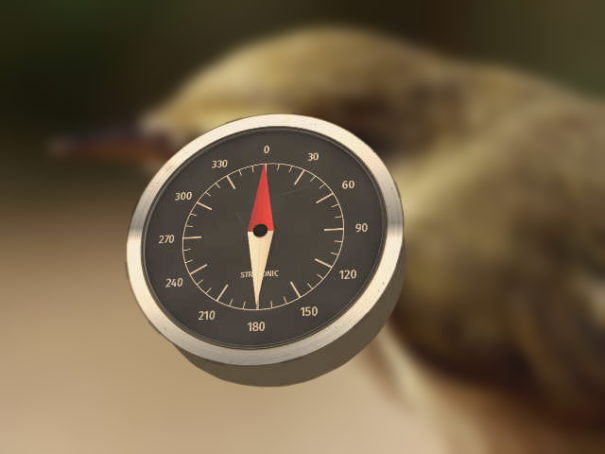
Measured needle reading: 0 °
